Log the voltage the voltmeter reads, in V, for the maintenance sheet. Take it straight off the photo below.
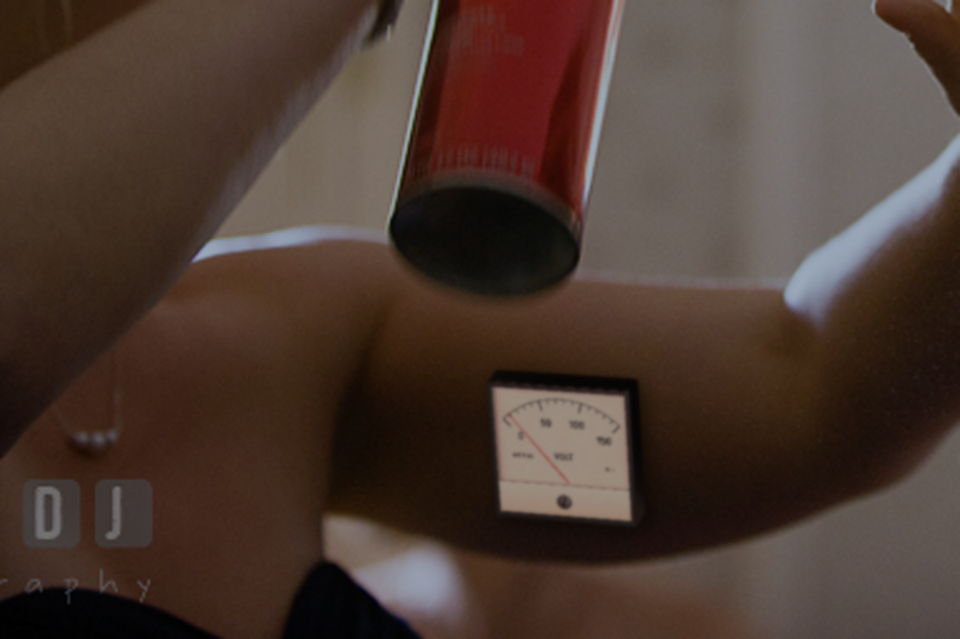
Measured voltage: 10 V
